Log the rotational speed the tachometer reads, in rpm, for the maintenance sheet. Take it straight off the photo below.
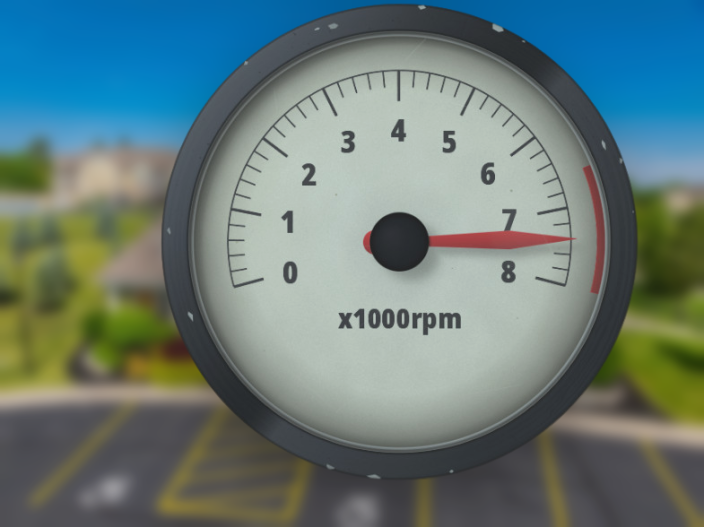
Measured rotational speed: 7400 rpm
